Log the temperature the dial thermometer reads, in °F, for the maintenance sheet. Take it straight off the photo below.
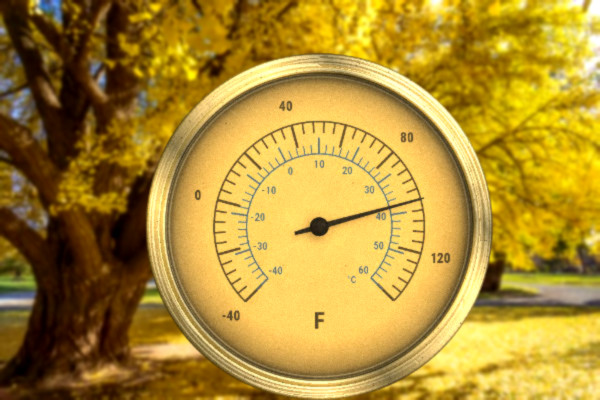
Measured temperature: 100 °F
